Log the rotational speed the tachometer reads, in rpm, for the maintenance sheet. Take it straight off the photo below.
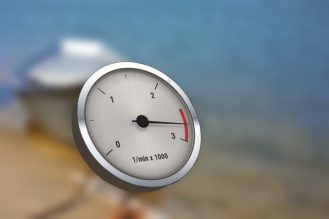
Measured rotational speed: 2750 rpm
